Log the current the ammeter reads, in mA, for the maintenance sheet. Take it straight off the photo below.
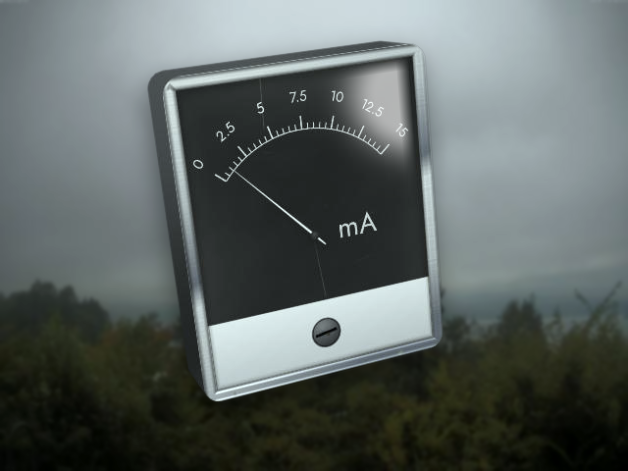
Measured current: 1 mA
